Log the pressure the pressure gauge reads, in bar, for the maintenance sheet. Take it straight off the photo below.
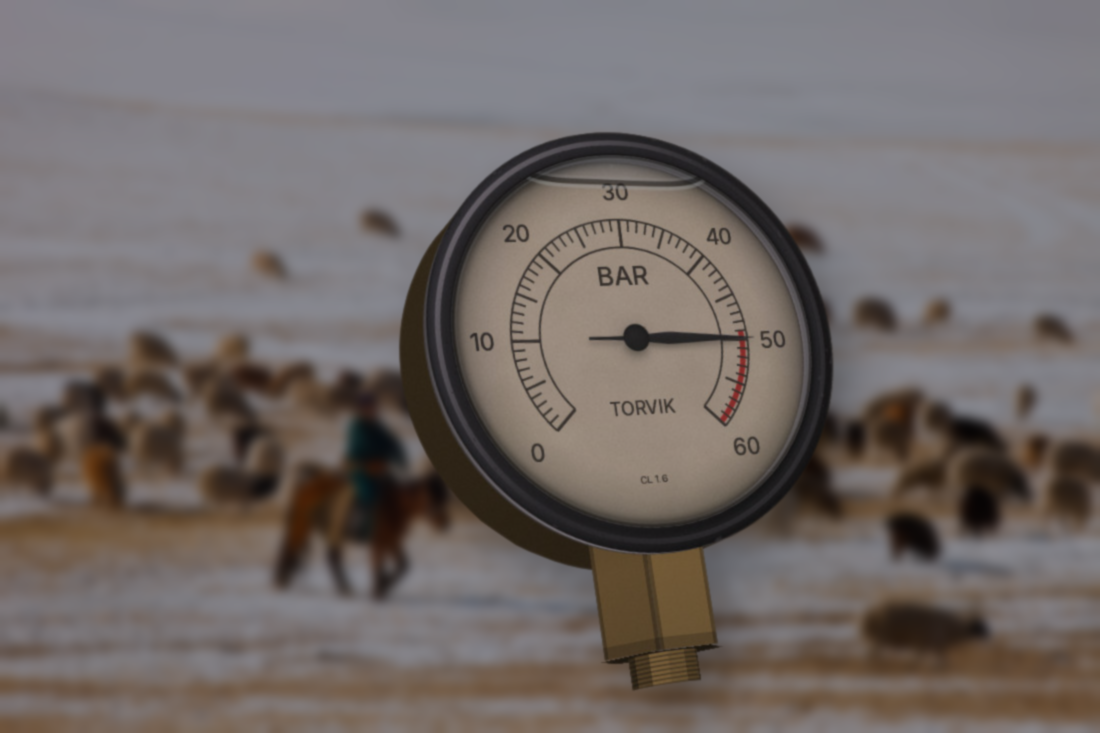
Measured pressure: 50 bar
